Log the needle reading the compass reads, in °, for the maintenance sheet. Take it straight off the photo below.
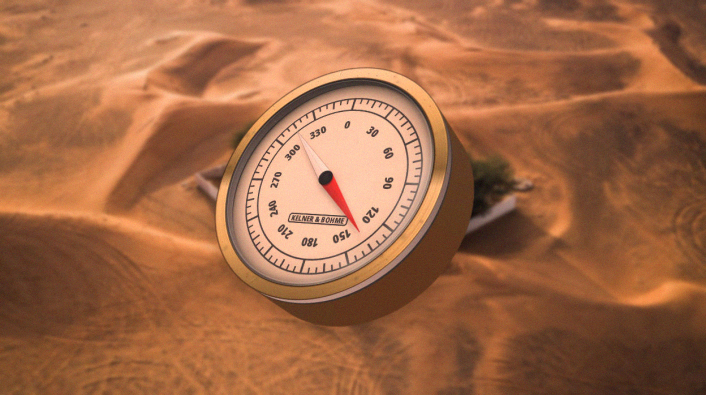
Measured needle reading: 135 °
